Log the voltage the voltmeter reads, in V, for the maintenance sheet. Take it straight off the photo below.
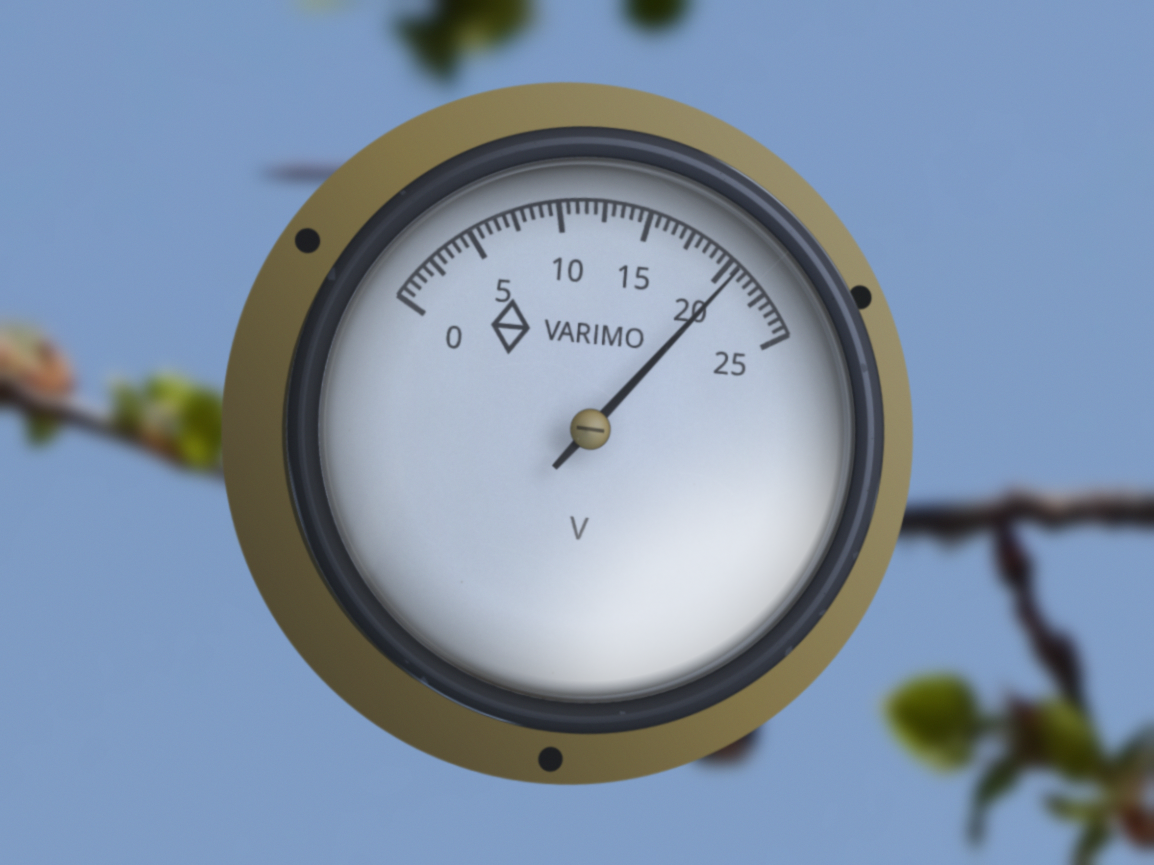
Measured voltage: 20.5 V
